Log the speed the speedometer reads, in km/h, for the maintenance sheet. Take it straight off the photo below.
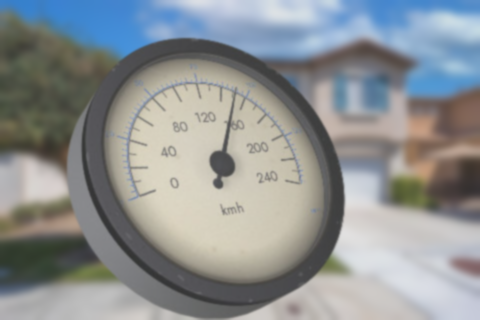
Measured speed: 150 km/h
